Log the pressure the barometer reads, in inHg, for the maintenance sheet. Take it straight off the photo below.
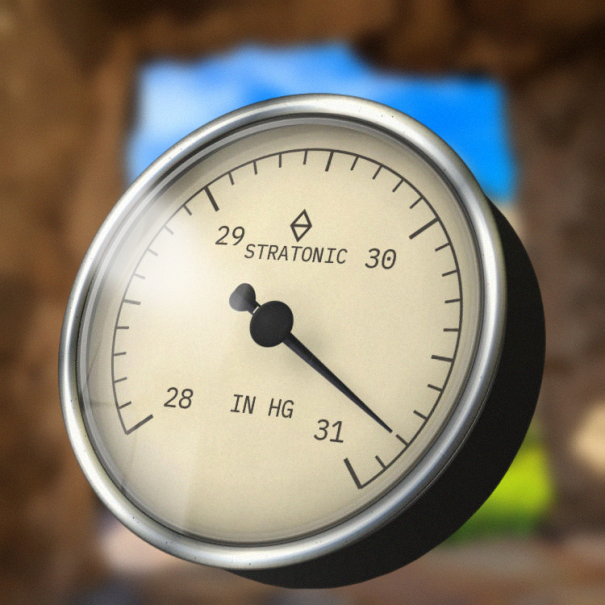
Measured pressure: 30.8 inHg
